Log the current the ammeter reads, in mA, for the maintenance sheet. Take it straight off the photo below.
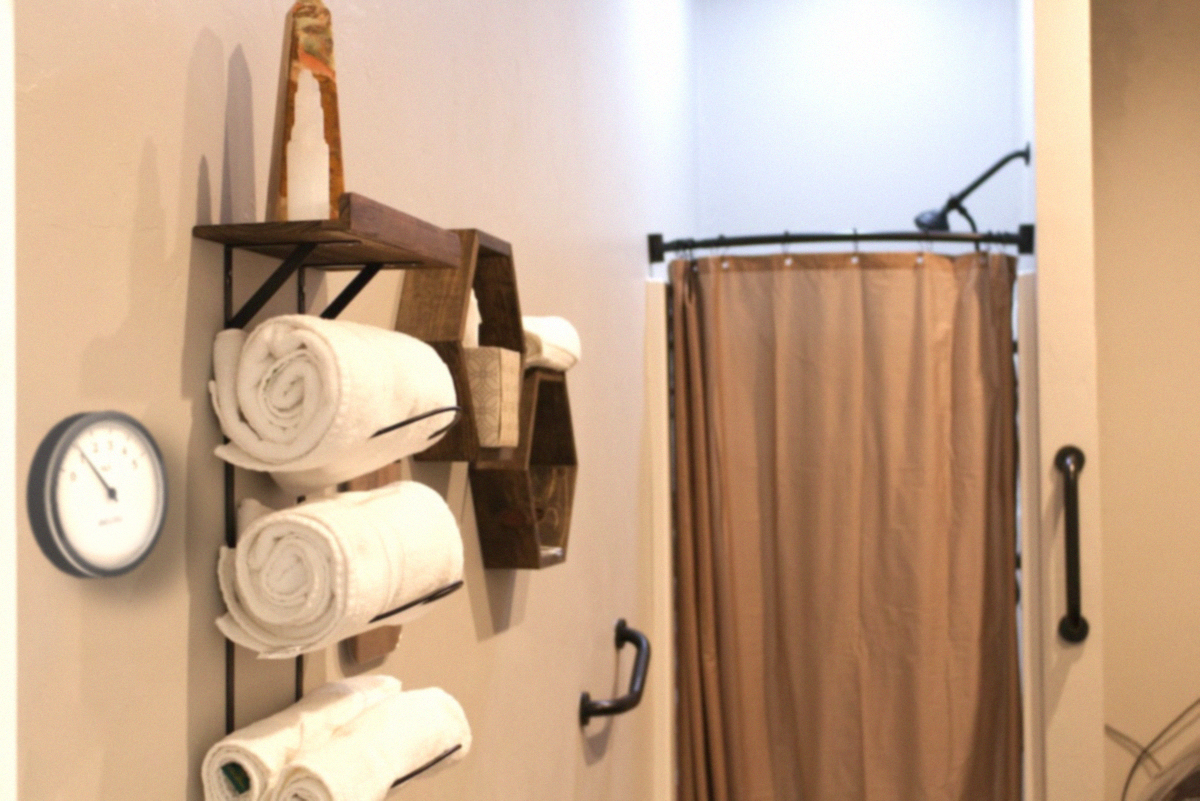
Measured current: 1 mA
